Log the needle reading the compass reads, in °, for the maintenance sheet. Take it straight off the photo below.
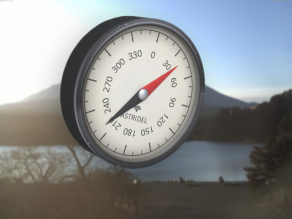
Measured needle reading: 40 °
